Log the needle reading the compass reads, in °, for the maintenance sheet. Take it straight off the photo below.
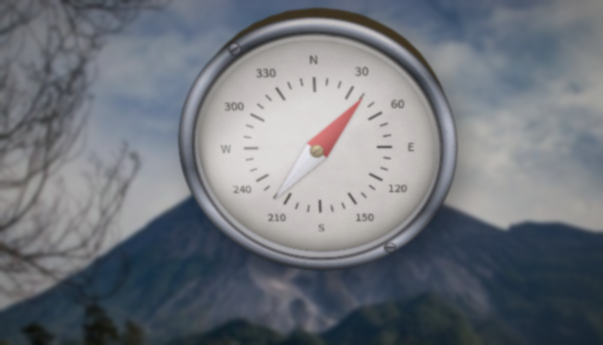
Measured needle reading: 40 °
